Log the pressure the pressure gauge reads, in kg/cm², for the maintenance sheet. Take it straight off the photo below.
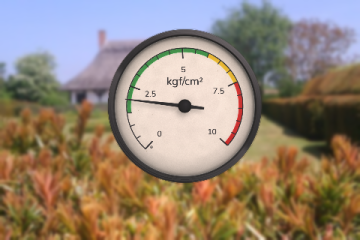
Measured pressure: 2 kg/cm²
